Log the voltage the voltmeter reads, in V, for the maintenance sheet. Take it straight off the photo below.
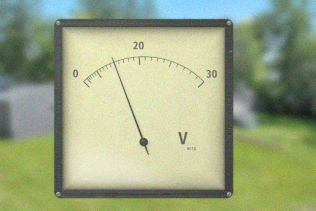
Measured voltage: 15 V
